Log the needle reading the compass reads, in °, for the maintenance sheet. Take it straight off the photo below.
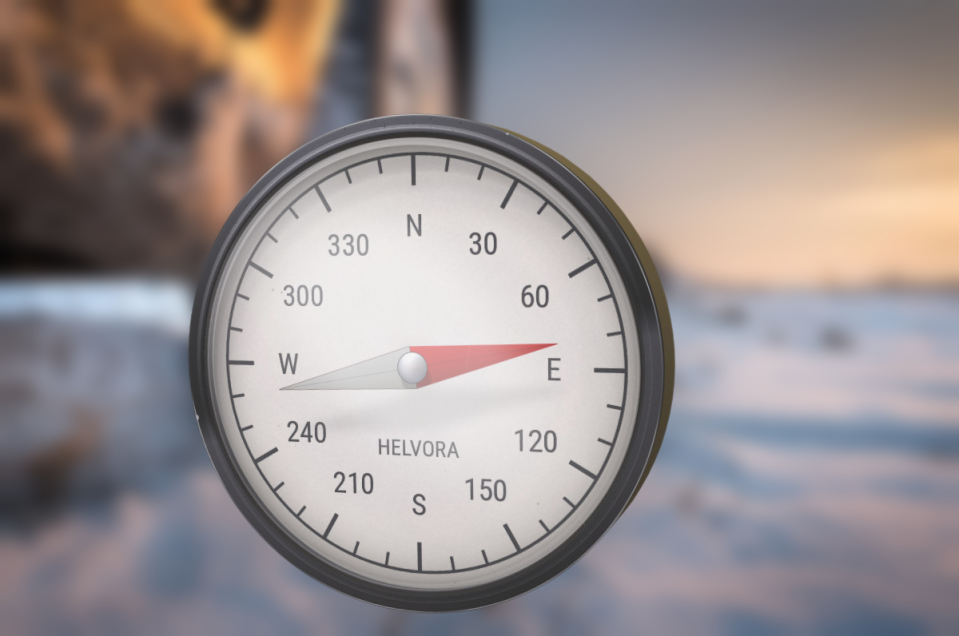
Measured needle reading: 80 °
